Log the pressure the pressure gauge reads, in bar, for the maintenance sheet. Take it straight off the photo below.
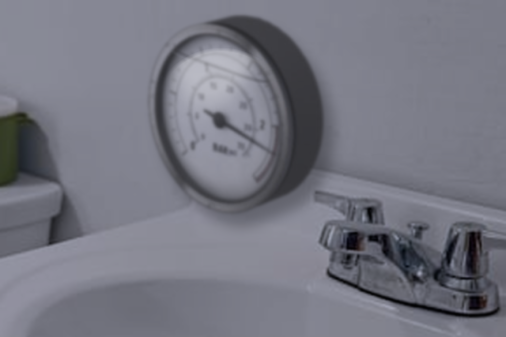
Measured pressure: 2.2 bar
